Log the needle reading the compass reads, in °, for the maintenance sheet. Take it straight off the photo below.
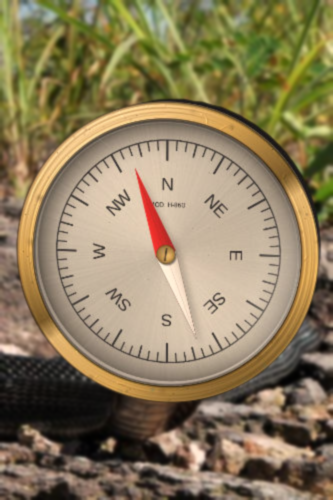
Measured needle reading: 340 °
